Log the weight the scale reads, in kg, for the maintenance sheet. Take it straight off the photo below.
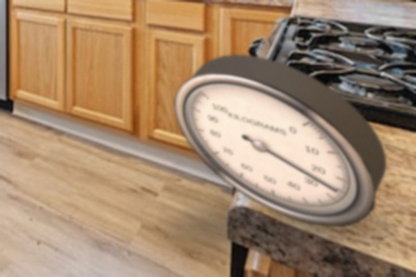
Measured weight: 25 kg
